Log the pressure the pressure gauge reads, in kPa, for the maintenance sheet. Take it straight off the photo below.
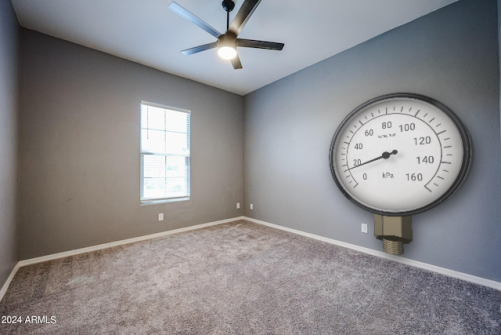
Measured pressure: 15 kPa
